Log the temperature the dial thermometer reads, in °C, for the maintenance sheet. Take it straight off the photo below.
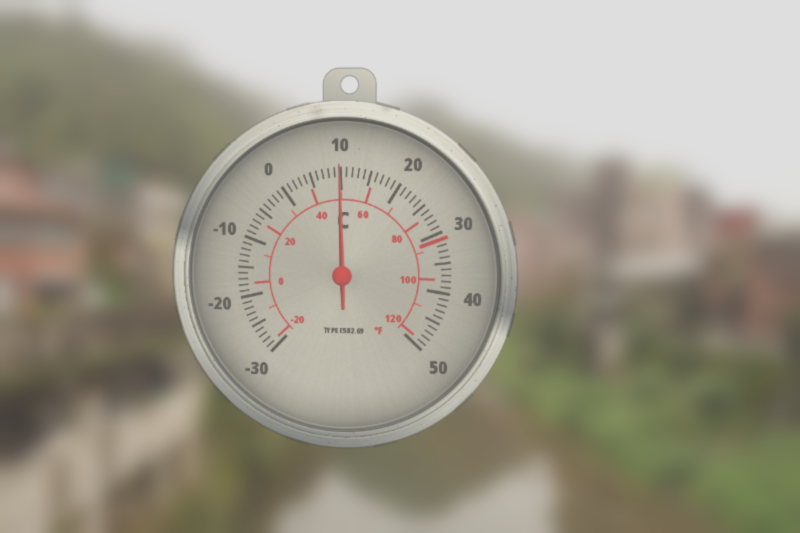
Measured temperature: 10 °C
